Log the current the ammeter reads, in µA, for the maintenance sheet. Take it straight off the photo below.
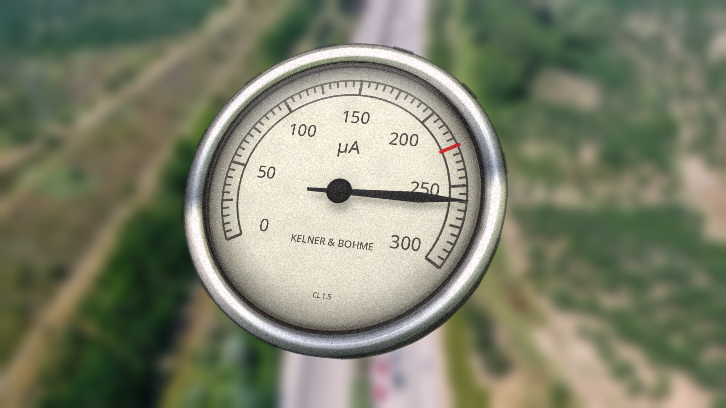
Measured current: 260 µA
